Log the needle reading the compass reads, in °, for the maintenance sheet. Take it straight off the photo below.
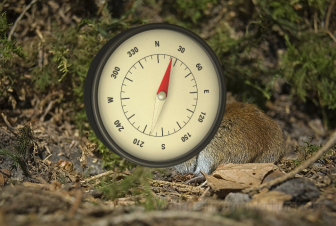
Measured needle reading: 20 °
